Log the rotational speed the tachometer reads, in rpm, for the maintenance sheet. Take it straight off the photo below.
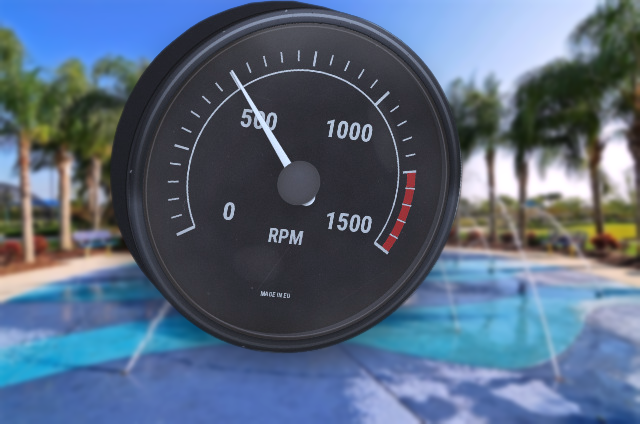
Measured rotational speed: 500 rpm
